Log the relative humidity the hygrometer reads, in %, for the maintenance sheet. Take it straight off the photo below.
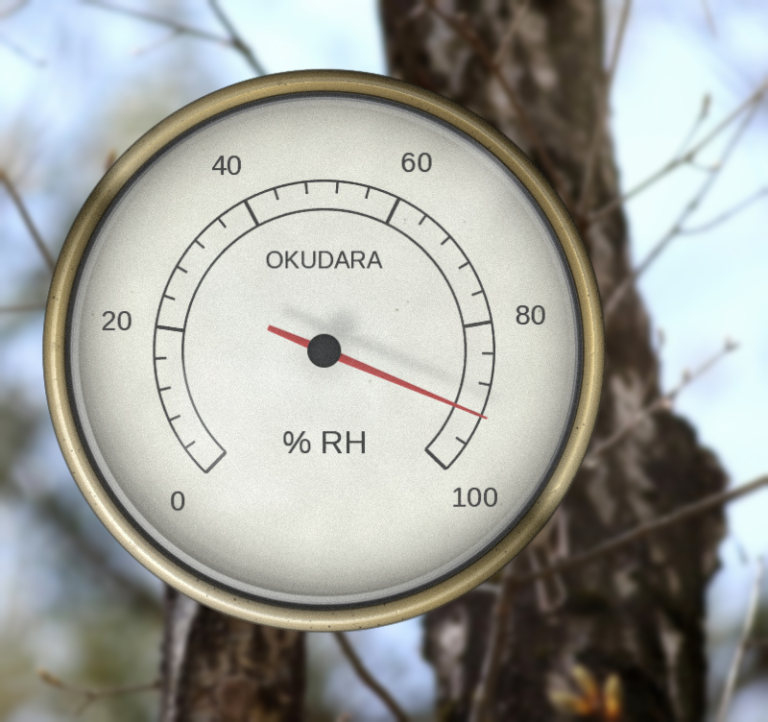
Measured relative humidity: 92 %
